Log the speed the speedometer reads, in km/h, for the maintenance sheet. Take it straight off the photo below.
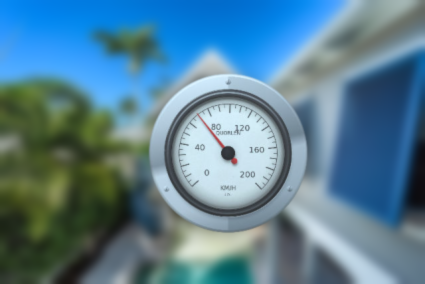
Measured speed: 70 km/h
